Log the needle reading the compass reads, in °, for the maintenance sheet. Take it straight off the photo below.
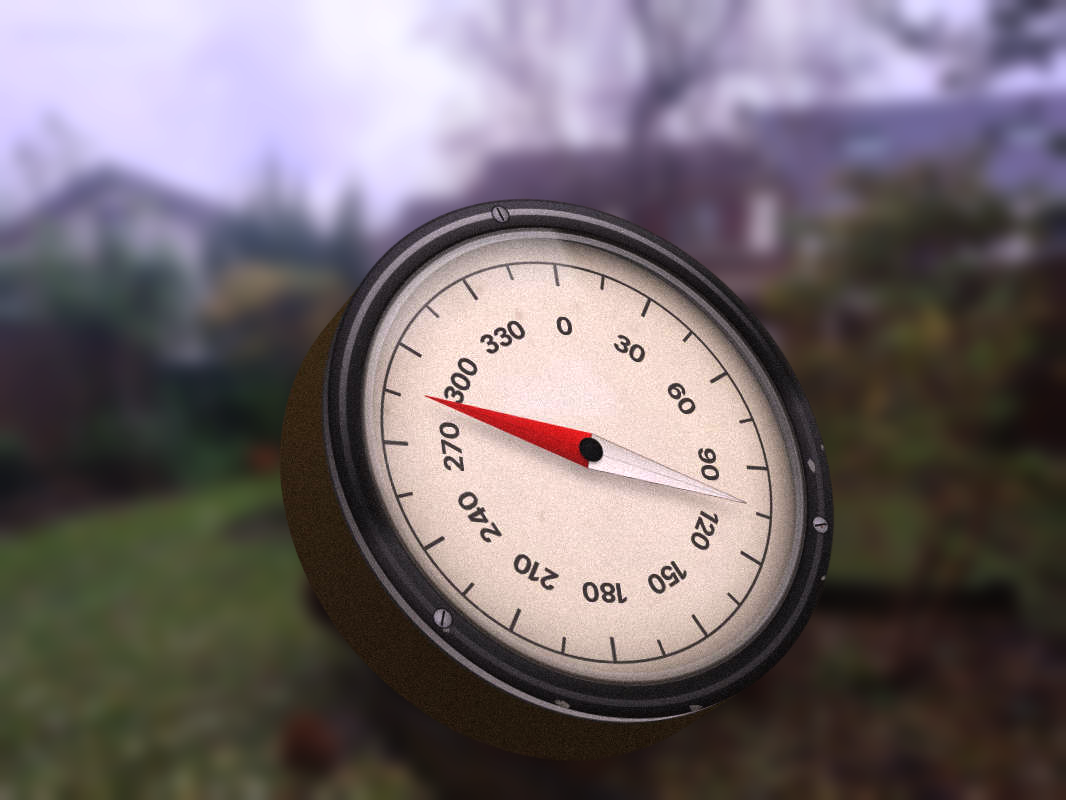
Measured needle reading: 285 °
